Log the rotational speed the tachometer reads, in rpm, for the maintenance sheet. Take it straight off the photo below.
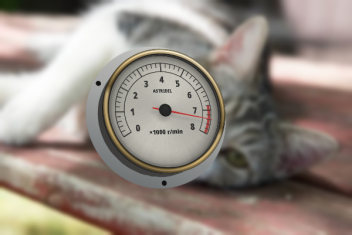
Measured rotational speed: 7400 rpm
